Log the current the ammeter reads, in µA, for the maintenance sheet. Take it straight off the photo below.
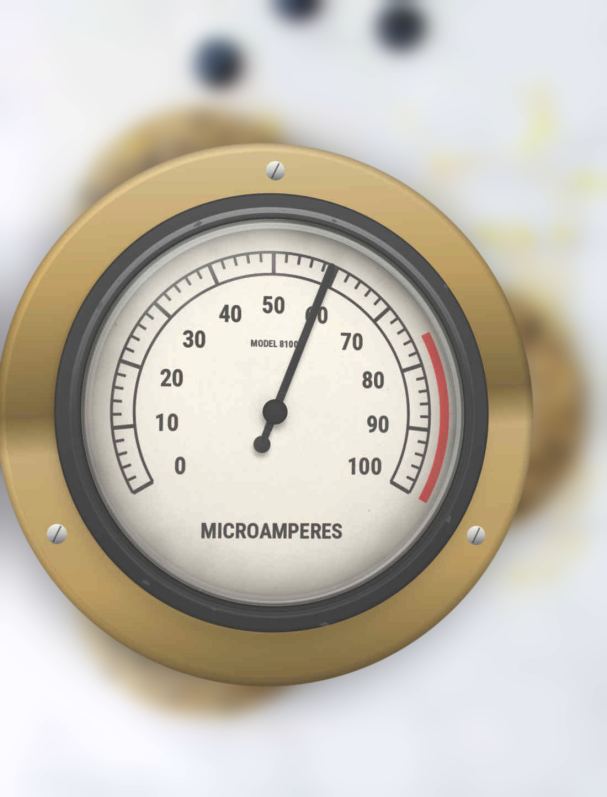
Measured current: 59 µA
